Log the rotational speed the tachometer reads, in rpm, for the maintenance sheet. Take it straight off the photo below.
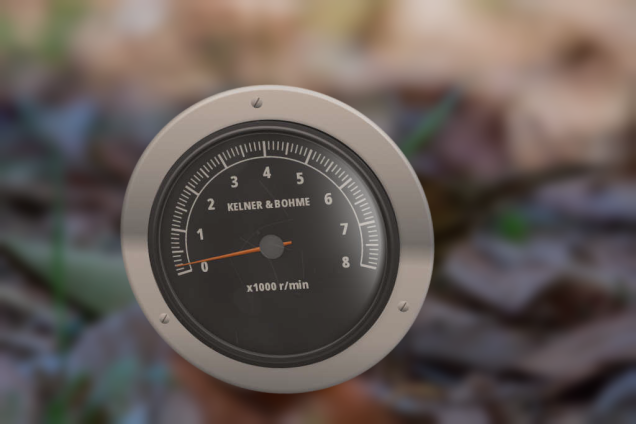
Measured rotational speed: 200 rpm
